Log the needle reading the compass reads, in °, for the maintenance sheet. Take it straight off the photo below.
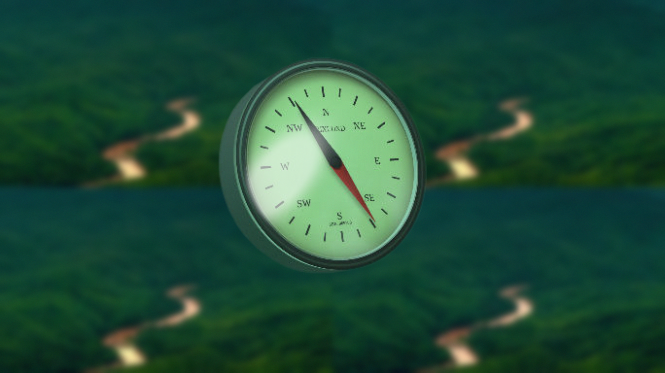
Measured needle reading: 150 °
